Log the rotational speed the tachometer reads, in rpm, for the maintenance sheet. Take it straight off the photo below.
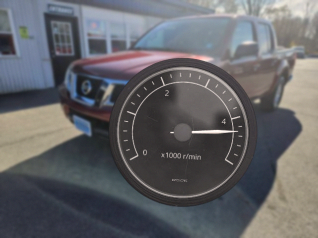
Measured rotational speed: 4300 rpm
